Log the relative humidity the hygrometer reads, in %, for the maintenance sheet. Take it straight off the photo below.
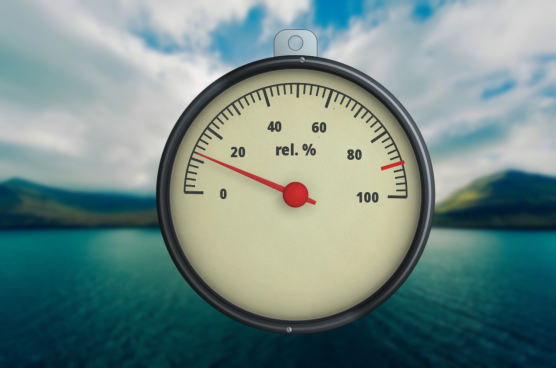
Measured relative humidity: 12 %
